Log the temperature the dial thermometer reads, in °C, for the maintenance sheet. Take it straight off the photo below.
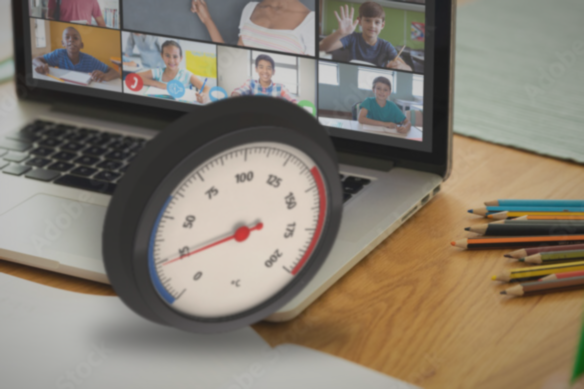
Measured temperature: 25 °C
